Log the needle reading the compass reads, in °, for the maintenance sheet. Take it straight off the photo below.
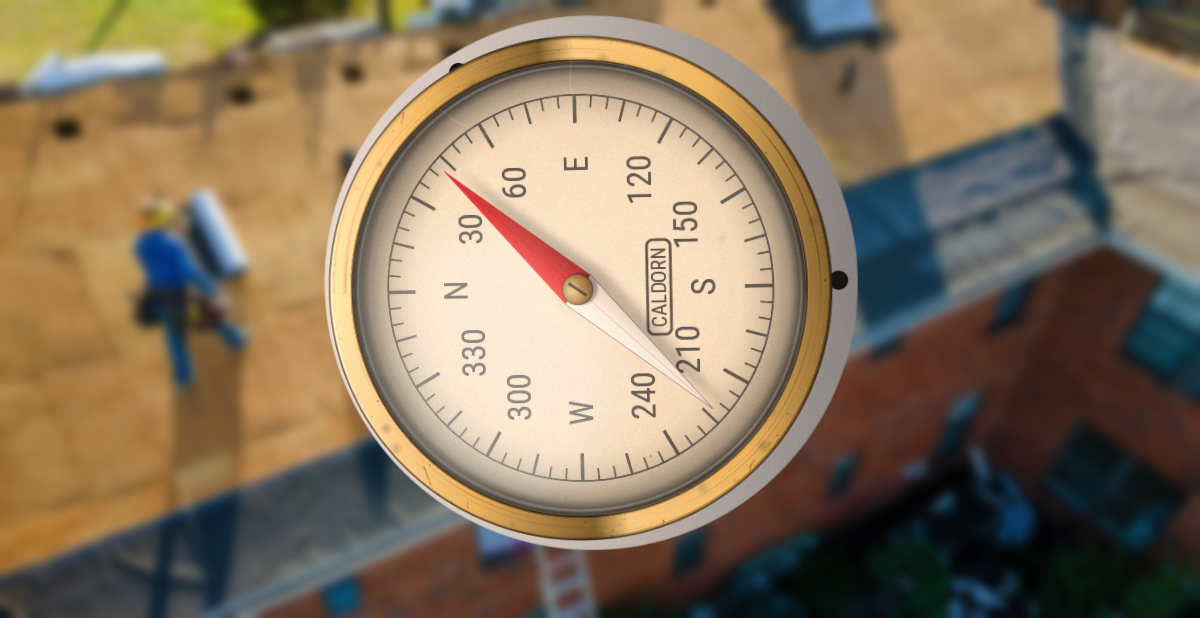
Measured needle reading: 42.5 °
